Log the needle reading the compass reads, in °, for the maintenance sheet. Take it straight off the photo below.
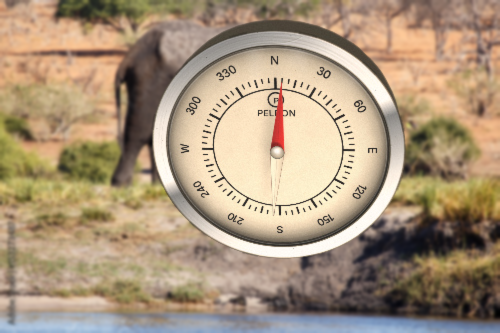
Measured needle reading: 5 °
